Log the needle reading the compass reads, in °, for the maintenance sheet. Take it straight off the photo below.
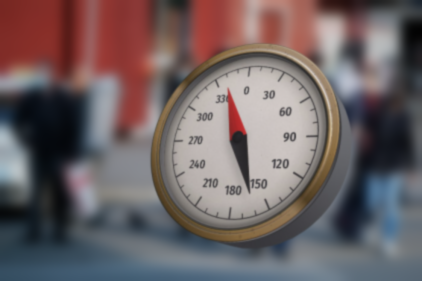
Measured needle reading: 340 °
